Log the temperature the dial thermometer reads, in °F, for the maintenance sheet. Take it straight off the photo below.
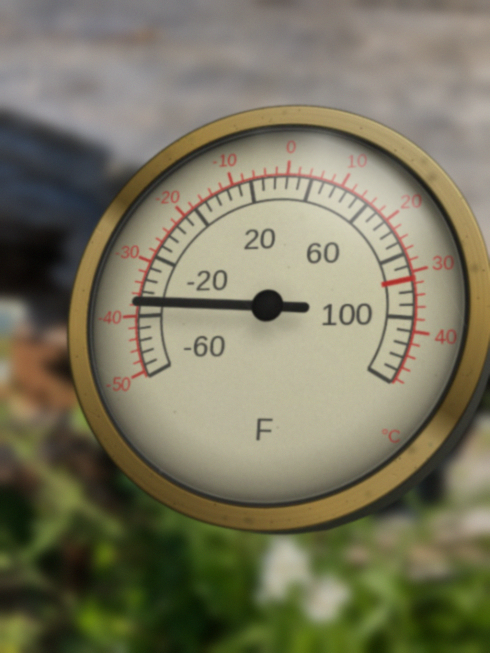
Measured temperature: -36 °F
